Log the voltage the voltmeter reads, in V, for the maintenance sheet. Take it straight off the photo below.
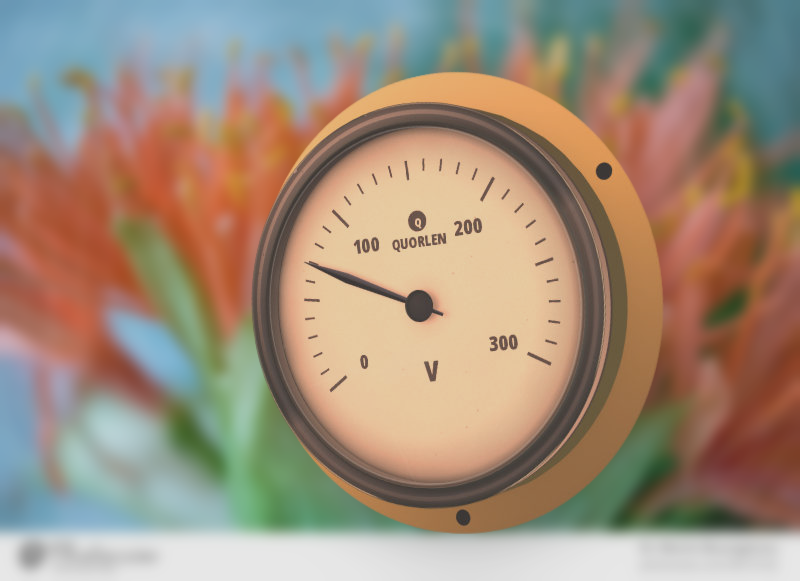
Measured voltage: 70 V
